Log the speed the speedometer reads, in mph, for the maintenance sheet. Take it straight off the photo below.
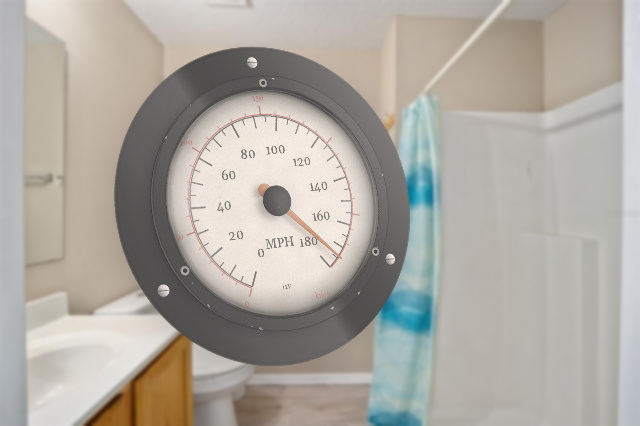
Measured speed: 175 mph
